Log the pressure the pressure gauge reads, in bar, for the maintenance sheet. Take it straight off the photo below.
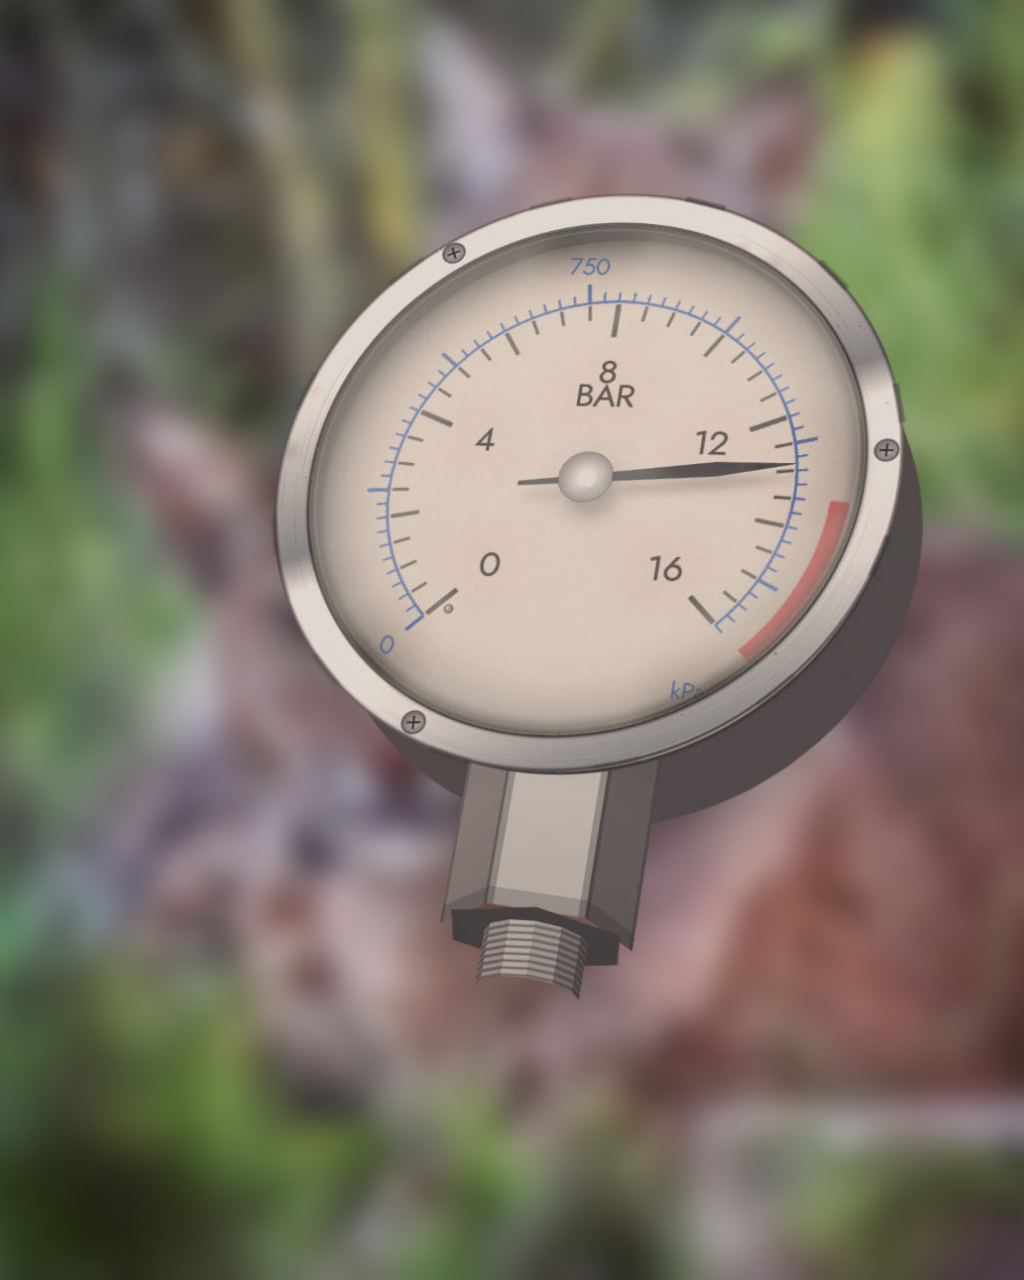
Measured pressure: 13 bar
